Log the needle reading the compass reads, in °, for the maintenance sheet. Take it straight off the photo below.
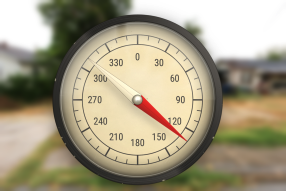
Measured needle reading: 130 °
